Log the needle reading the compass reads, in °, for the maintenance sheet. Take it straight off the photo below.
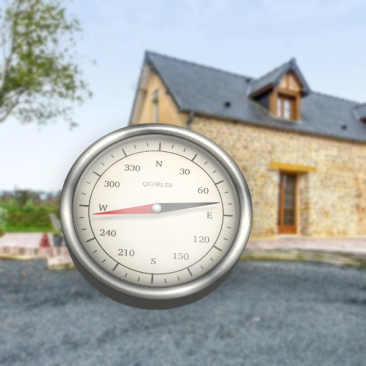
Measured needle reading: 260 °
